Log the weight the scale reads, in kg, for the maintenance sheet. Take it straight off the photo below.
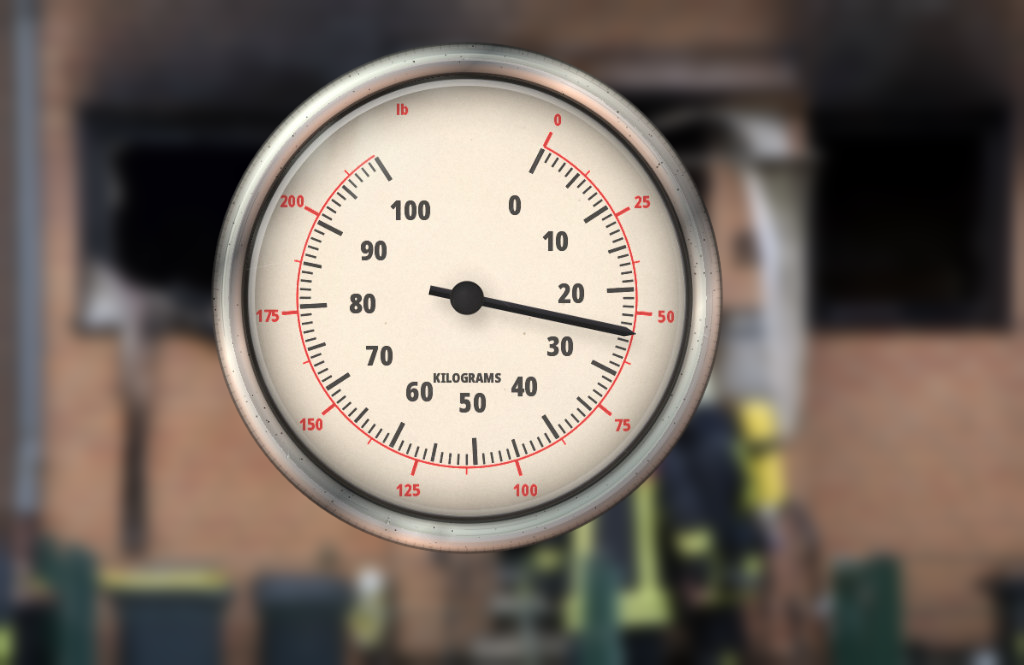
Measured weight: 25 kg
